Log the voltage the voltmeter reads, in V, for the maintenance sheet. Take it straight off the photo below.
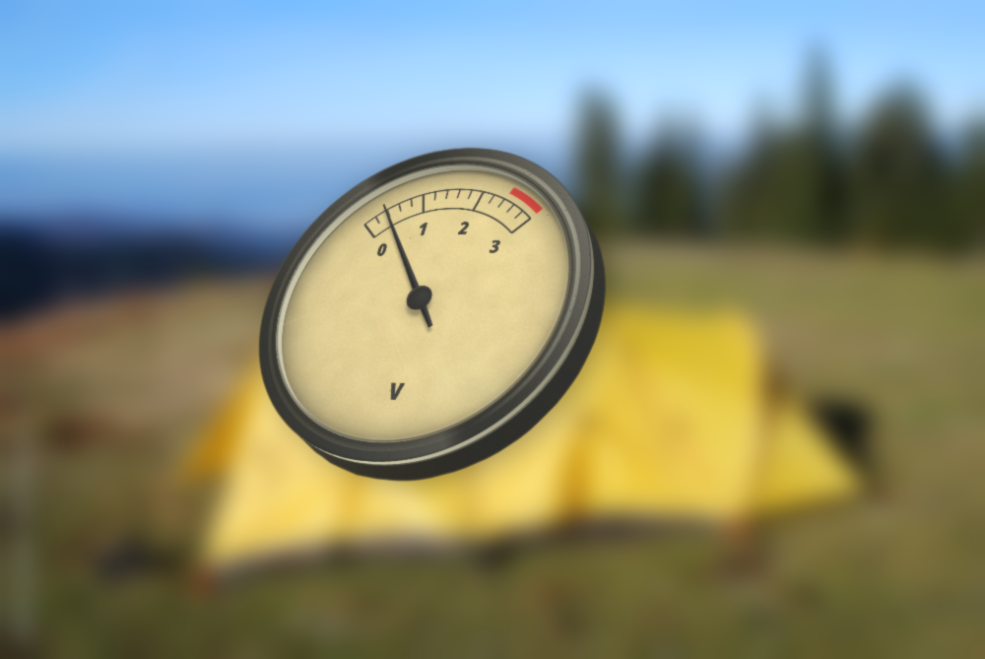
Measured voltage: 0.4 V
